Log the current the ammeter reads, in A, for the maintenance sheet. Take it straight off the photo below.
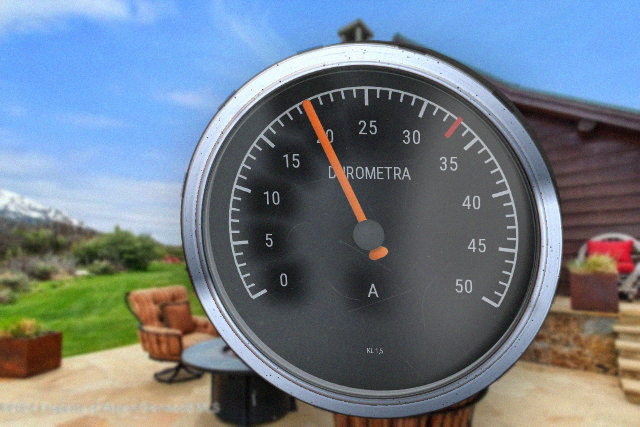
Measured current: 20 A
